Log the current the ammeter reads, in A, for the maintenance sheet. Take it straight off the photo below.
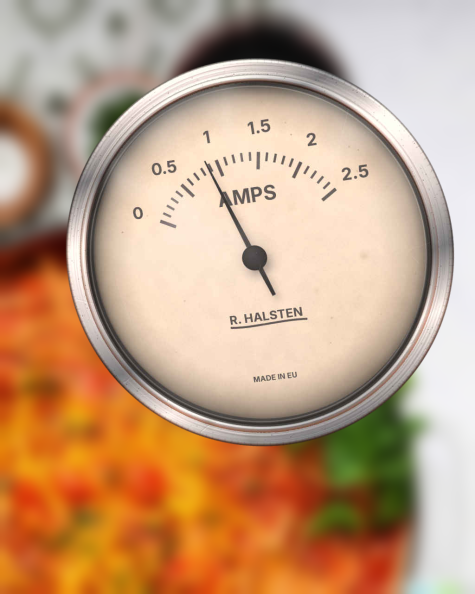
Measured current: 0.9 A
